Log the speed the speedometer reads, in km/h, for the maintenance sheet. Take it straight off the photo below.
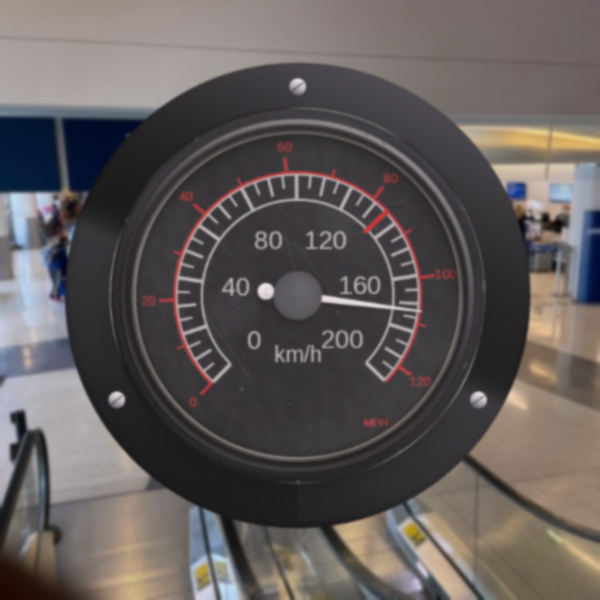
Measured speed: 172.5 km/h
